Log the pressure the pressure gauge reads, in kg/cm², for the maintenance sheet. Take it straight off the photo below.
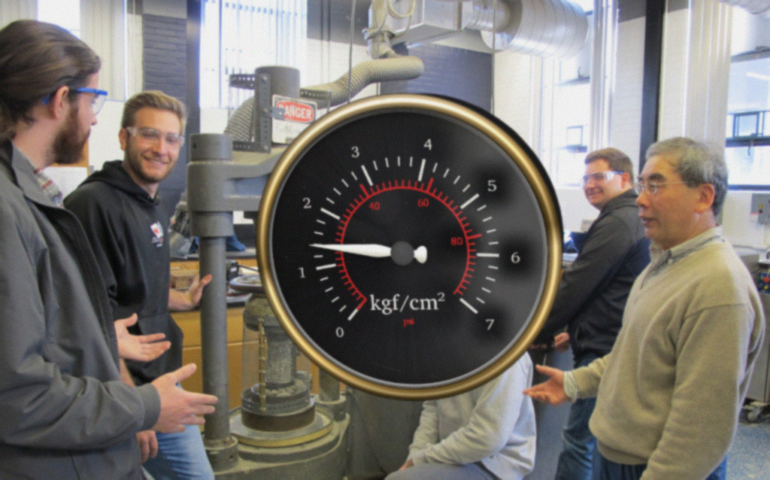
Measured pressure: 1.4 kg/cm²
